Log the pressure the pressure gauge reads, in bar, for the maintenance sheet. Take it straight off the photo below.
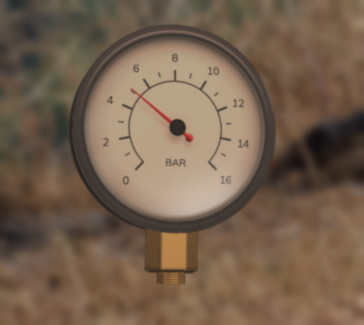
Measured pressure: 5 bar
